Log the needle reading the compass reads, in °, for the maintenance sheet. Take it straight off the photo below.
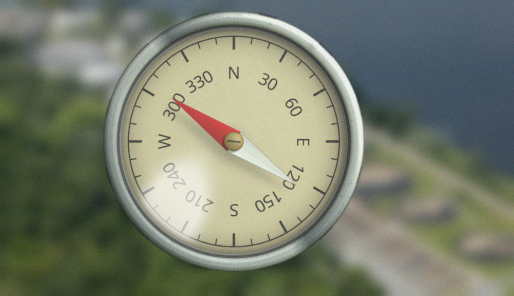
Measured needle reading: 305 °
